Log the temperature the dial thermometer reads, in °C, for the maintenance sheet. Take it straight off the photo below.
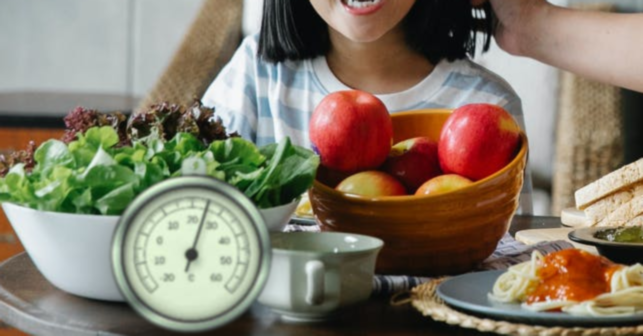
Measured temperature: 25 °C
